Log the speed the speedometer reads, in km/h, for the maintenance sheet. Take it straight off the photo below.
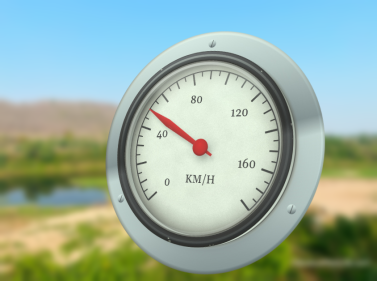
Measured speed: 50 km/h
